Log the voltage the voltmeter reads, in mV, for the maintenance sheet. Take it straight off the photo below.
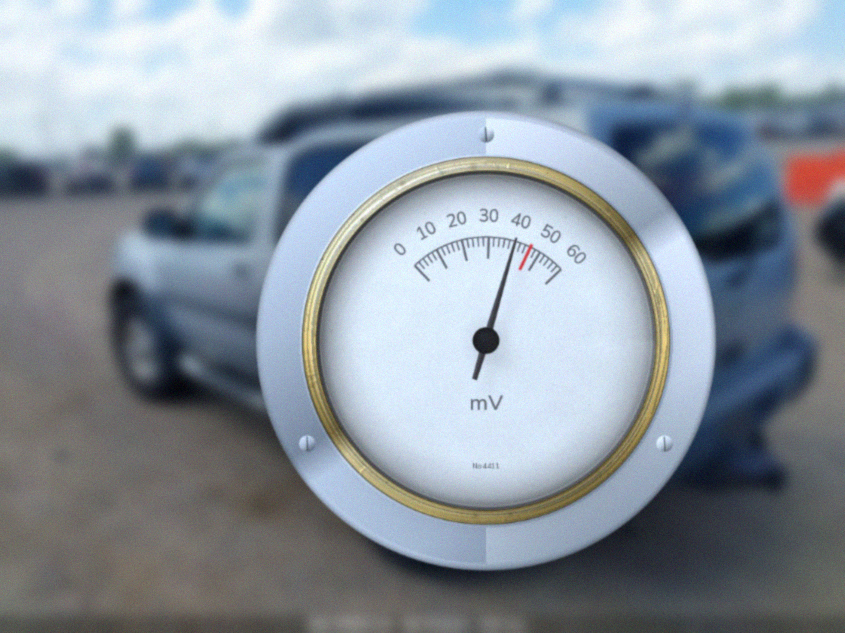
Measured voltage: 40 mV
